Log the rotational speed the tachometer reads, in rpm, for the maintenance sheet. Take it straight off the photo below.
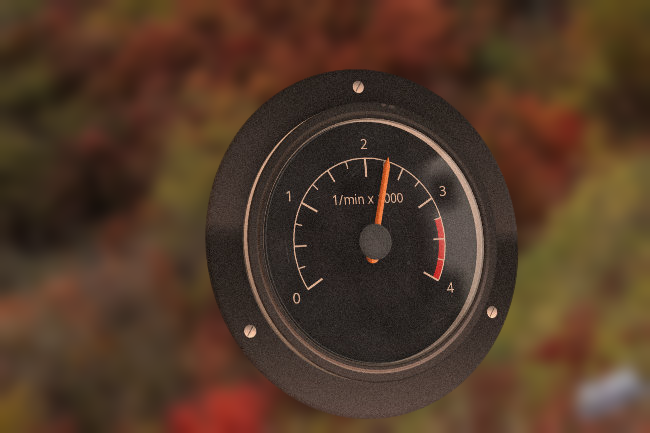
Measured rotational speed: 2250 rpm
